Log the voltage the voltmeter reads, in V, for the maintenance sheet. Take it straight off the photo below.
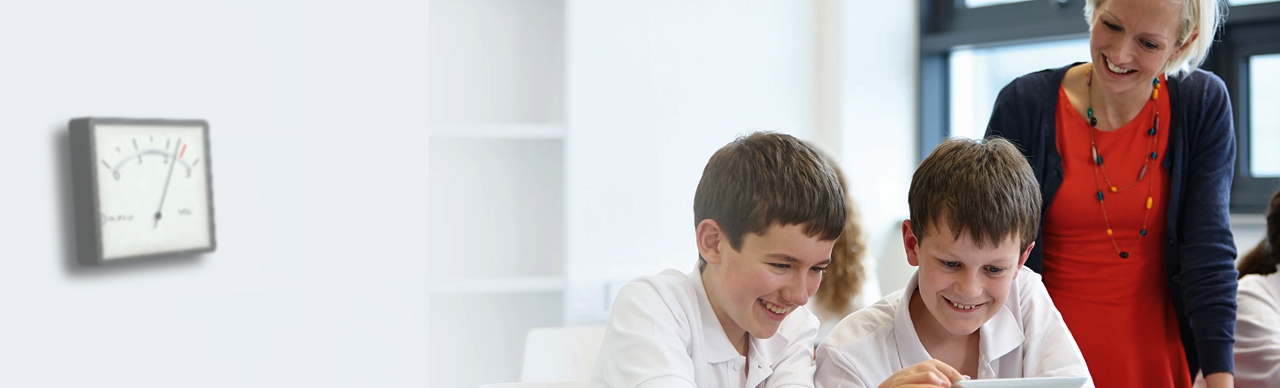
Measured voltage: 2.25 V
